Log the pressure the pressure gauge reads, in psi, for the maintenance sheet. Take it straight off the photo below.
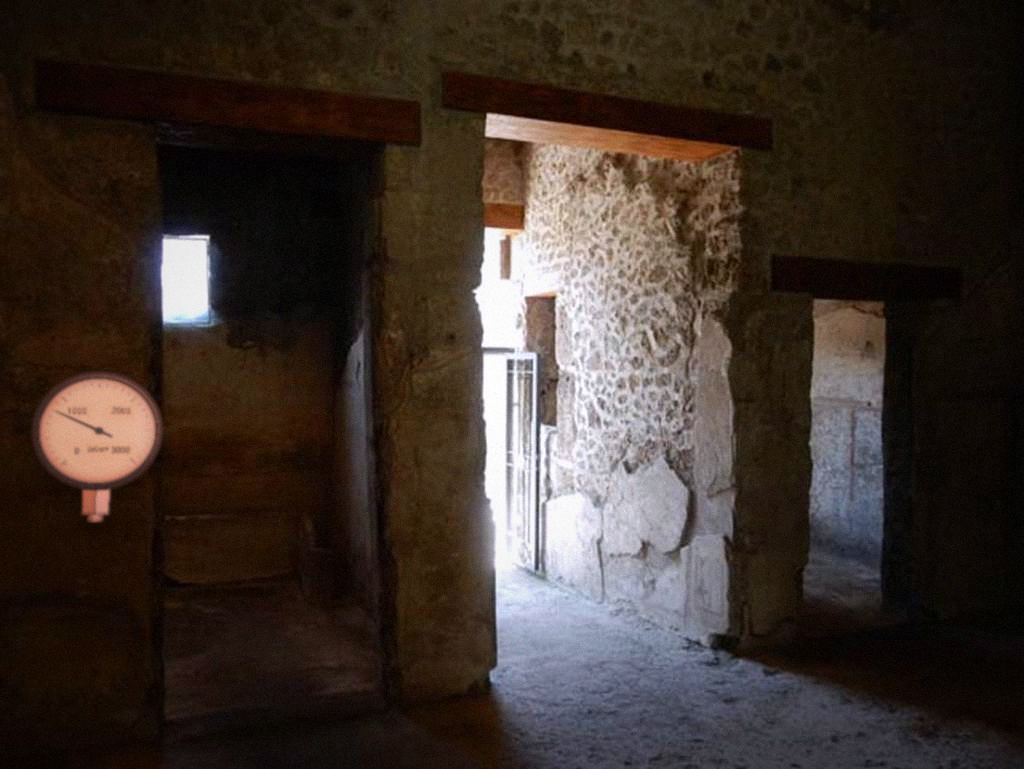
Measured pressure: 800 psi
